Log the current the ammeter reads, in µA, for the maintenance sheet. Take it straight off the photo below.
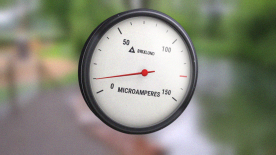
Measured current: 10 µA
